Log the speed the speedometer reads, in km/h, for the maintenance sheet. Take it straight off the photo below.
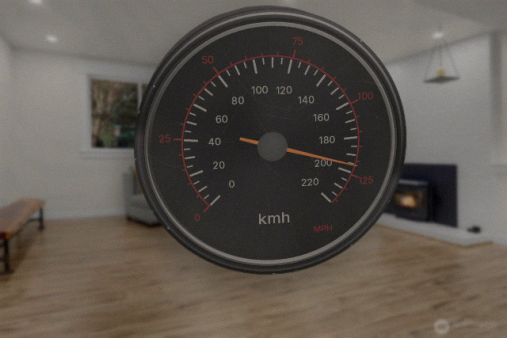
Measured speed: 195 km/h
